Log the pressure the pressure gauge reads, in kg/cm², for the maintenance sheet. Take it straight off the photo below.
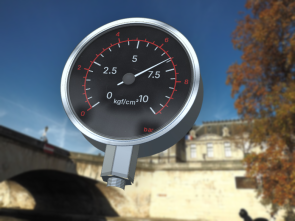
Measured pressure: 7 kg/cm²
